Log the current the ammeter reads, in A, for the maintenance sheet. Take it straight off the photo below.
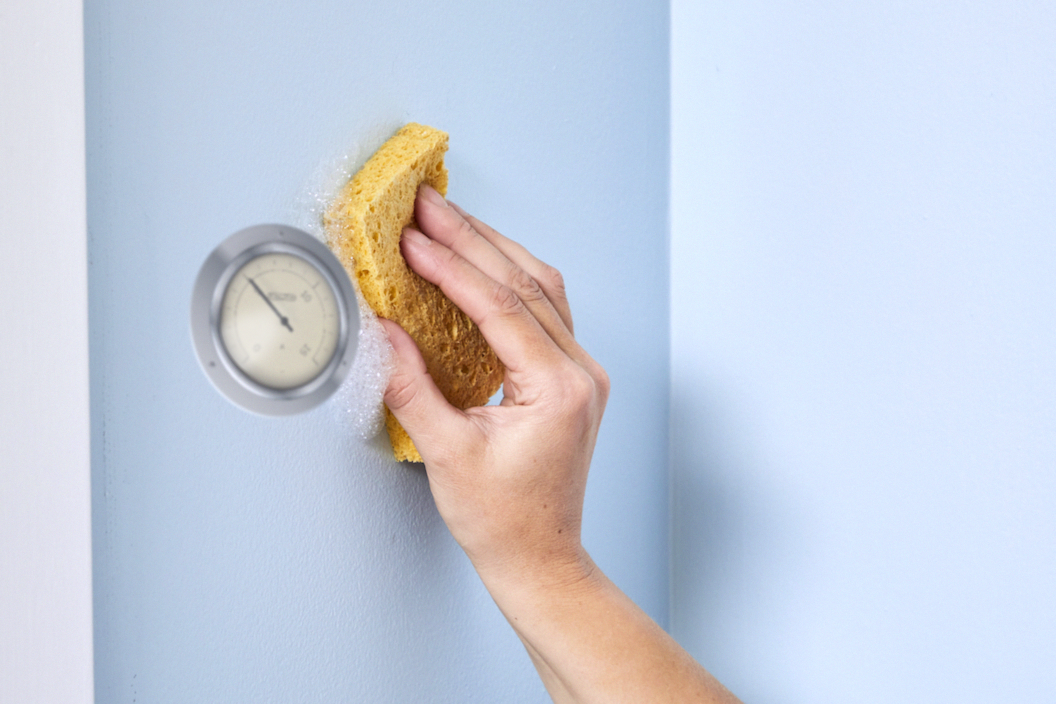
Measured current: 5 A
